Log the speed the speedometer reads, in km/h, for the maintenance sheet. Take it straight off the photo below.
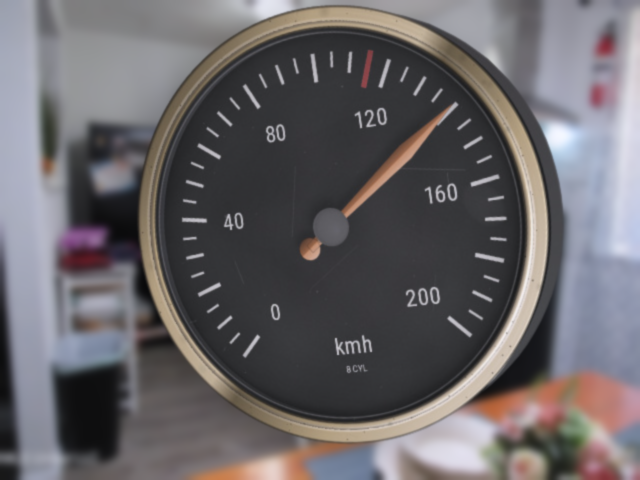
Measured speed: 140 km/h
